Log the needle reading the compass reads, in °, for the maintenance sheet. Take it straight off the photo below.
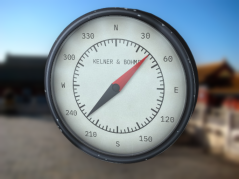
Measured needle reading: 45 °
